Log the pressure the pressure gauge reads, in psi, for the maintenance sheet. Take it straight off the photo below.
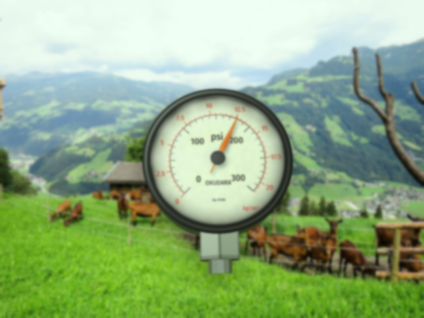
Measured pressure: 180 psi
